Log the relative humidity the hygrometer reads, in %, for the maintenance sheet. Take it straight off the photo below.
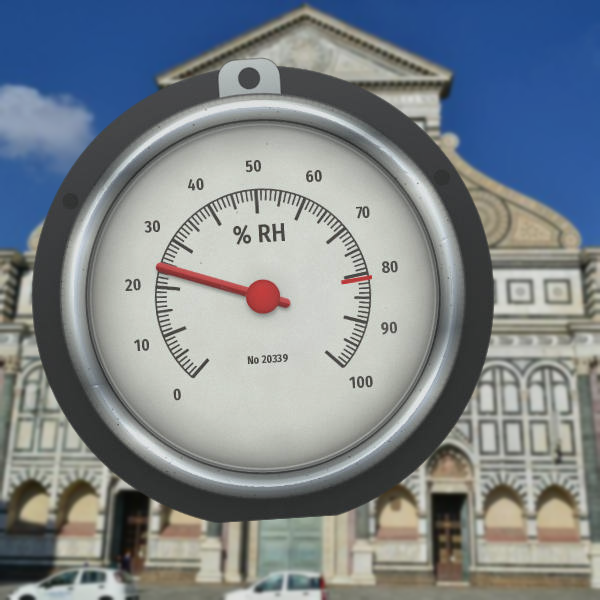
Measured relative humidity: 24 %
